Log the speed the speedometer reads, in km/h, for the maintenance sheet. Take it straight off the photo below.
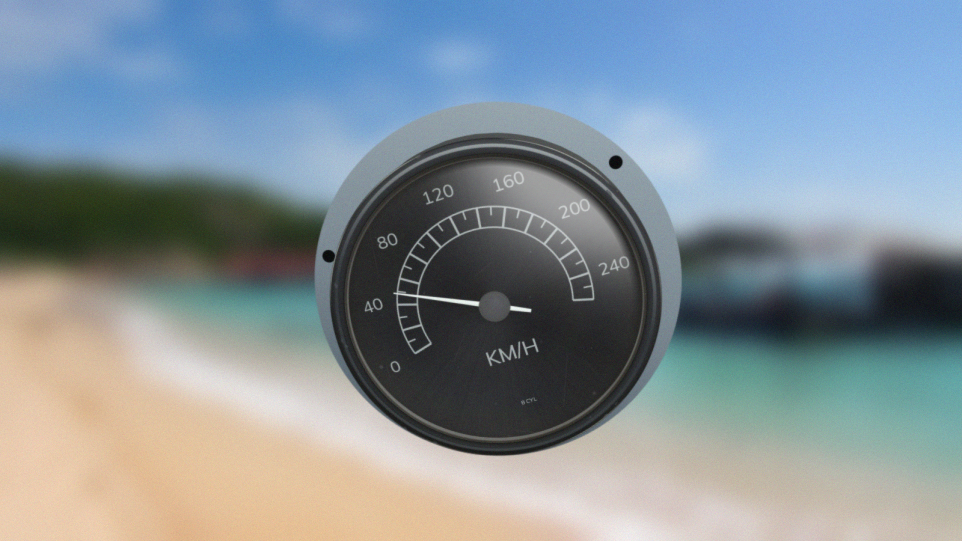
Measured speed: 50 km/h
